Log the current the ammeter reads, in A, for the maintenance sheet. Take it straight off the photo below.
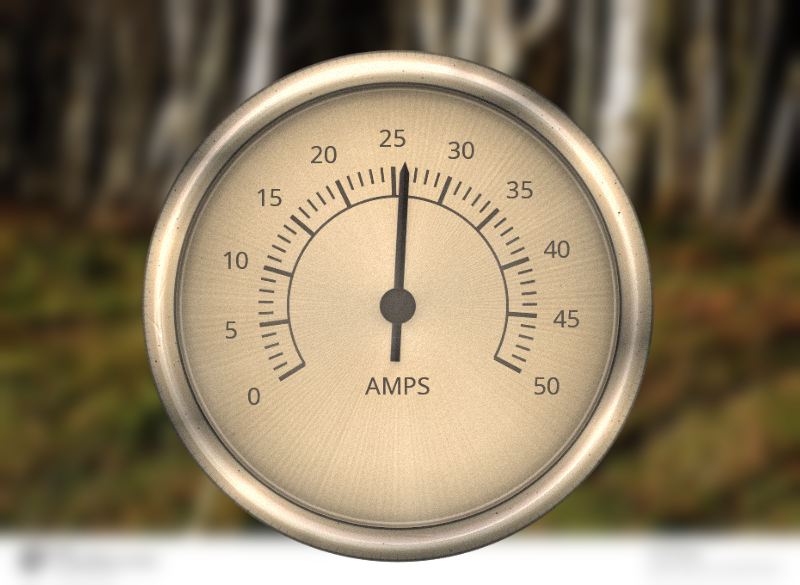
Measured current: 26 A
